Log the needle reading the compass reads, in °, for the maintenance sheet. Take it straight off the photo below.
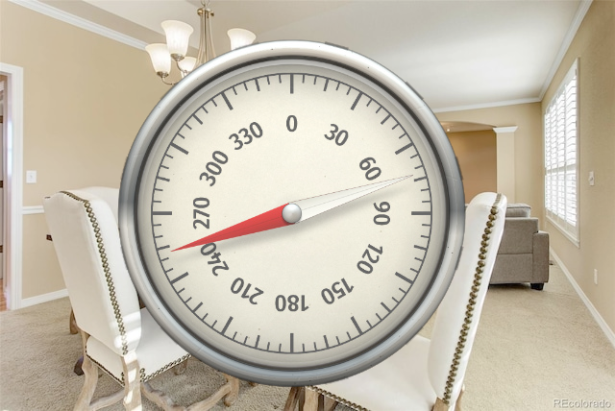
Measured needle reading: 252.5 °
